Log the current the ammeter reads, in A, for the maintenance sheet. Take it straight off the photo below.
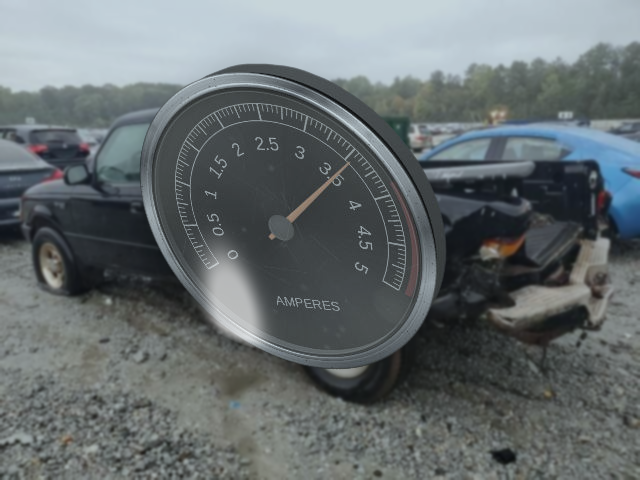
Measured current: 3.55 A
